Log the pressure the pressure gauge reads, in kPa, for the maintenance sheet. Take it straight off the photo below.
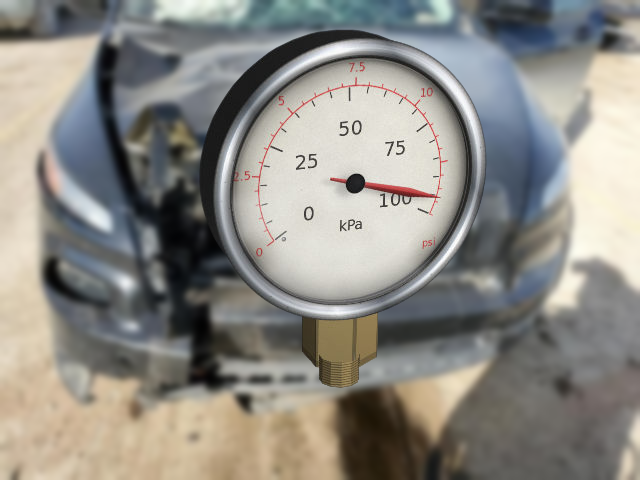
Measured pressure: 95 kPa
